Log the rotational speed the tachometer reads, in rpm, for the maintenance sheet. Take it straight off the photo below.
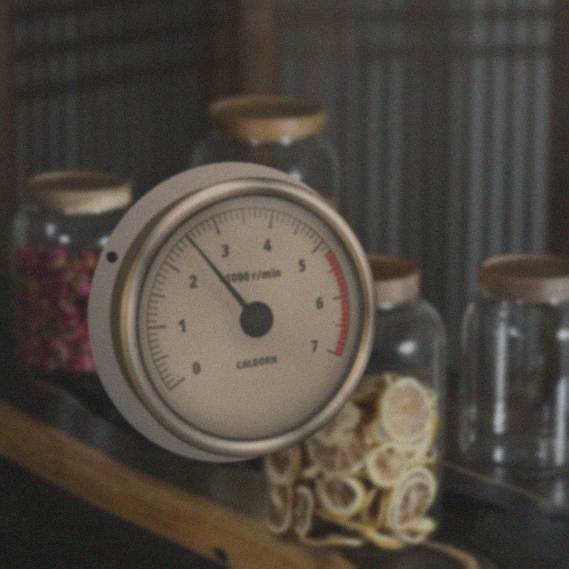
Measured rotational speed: 2500 rpm
